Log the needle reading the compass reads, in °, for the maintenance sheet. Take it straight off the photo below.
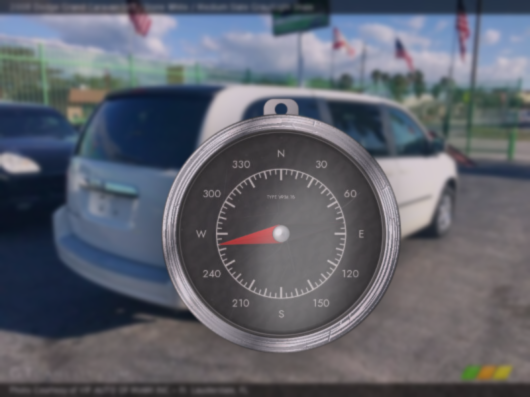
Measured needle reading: 260 °
